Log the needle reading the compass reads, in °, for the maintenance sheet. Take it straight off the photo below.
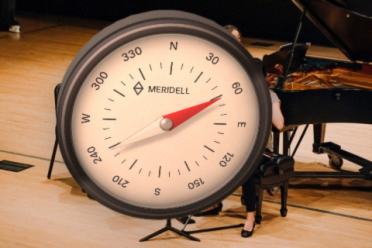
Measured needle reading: 60 °
